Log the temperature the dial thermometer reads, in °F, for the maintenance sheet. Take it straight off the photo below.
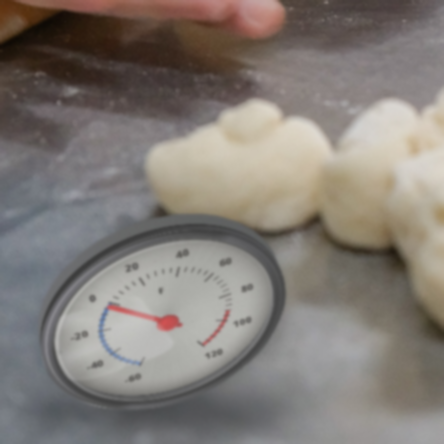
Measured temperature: 0 °F
